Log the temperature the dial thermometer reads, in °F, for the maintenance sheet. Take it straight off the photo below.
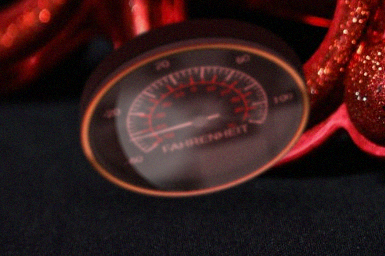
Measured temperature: -40 °F
